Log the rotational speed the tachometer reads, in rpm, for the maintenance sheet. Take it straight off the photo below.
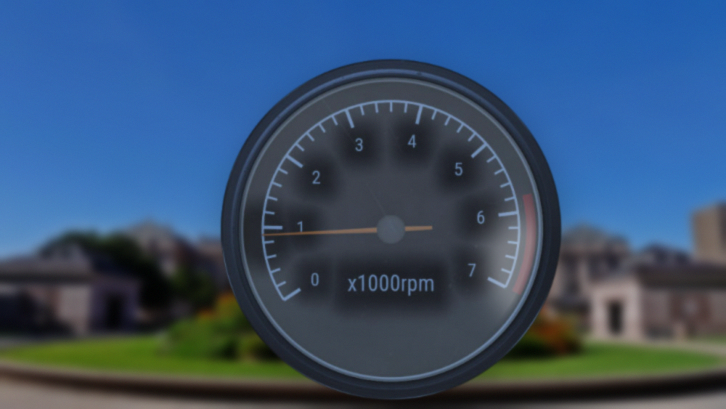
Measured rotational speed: 900 rpm
